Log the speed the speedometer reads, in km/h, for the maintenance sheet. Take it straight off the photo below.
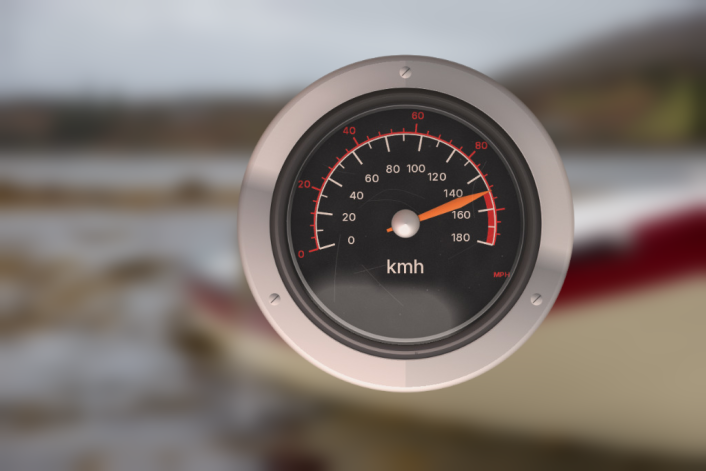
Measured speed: 150 km/h
